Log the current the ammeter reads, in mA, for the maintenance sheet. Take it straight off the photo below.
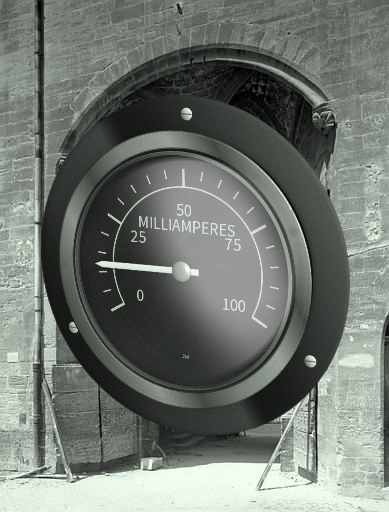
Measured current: 12.5 mA
